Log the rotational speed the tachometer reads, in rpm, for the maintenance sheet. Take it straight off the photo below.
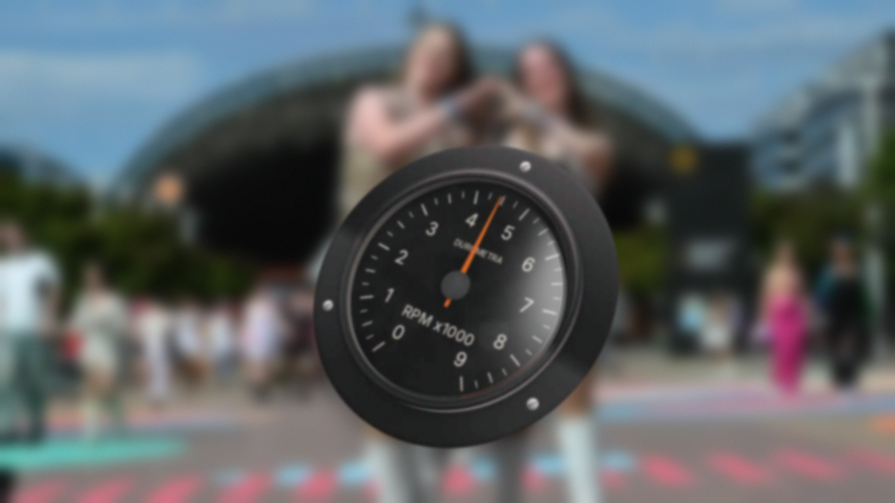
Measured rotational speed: 4500 rpm
